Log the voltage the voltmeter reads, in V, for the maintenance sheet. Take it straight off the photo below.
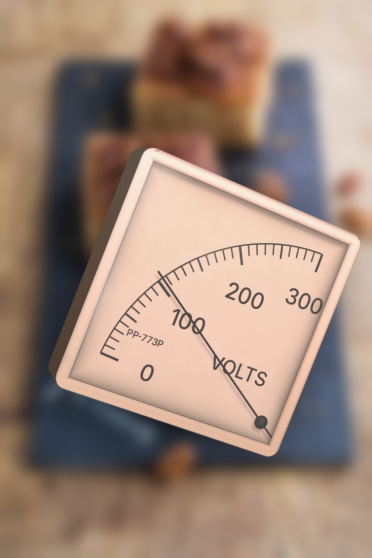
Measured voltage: 105 V
